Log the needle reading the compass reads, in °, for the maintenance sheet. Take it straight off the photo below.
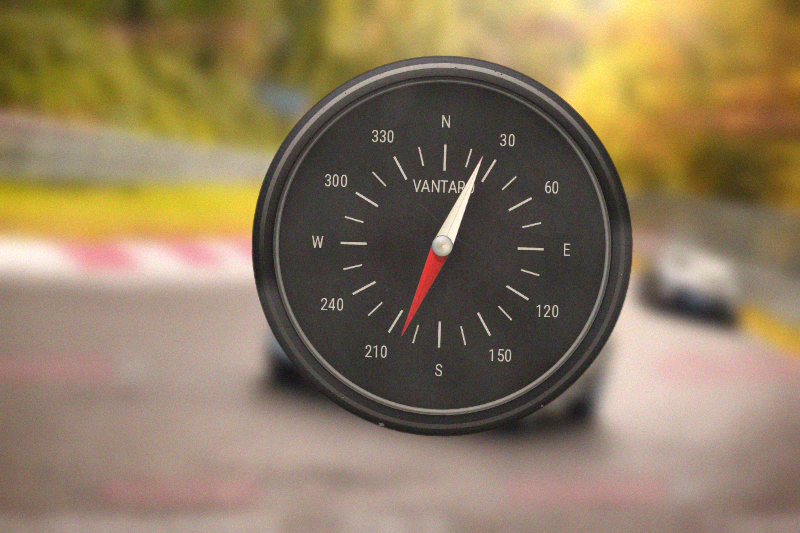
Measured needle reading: 202.5 °
